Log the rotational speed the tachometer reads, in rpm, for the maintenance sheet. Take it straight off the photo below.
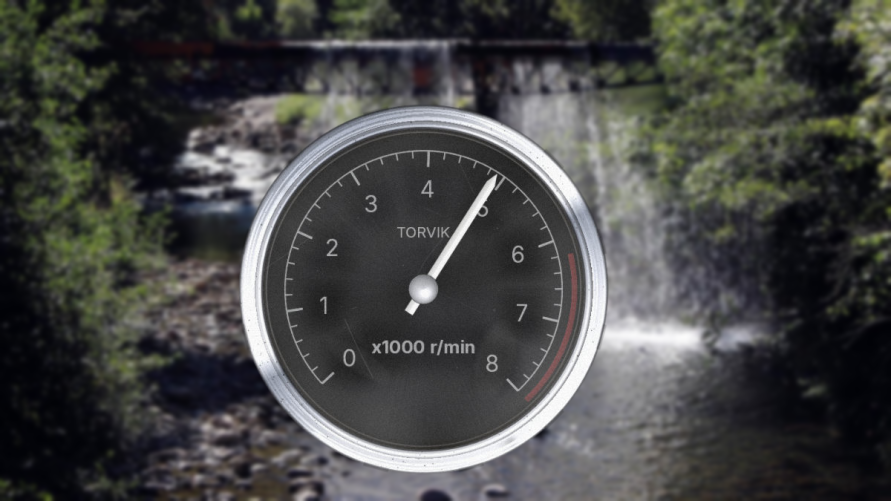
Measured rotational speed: 4900 rpm
